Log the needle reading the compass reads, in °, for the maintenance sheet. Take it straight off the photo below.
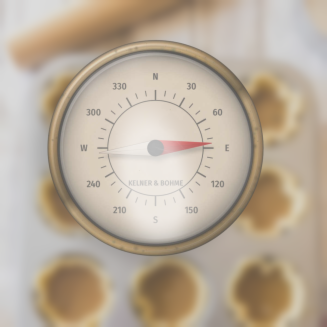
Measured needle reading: 85 °
